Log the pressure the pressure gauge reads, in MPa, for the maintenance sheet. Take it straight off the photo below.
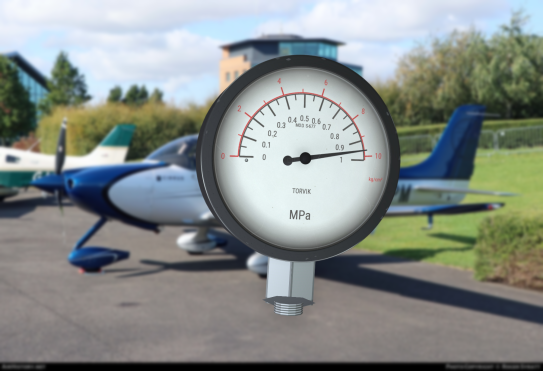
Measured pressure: 0.95 MPa
